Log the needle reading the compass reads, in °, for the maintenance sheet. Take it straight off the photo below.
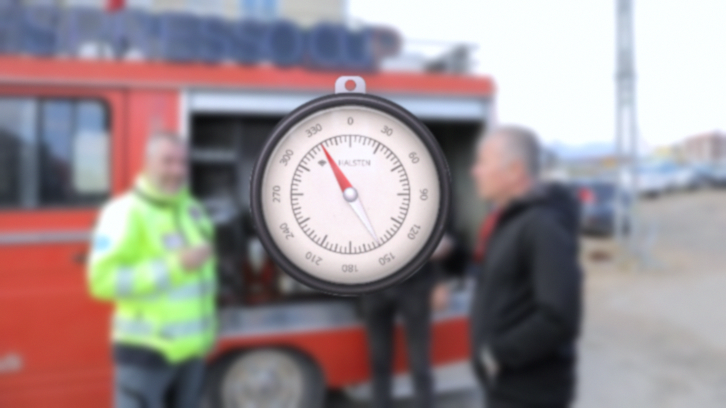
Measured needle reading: 330 °
